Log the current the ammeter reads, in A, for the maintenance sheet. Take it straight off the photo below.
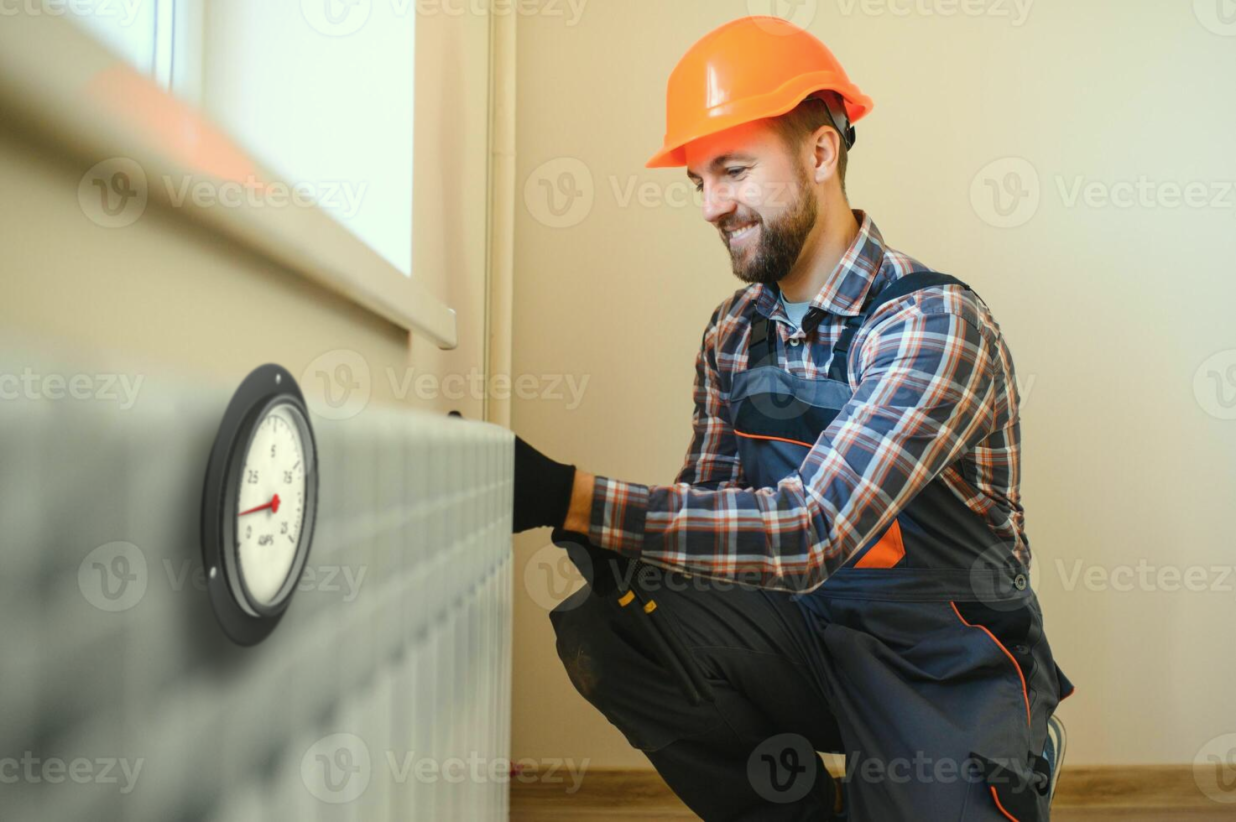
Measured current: 1 A
